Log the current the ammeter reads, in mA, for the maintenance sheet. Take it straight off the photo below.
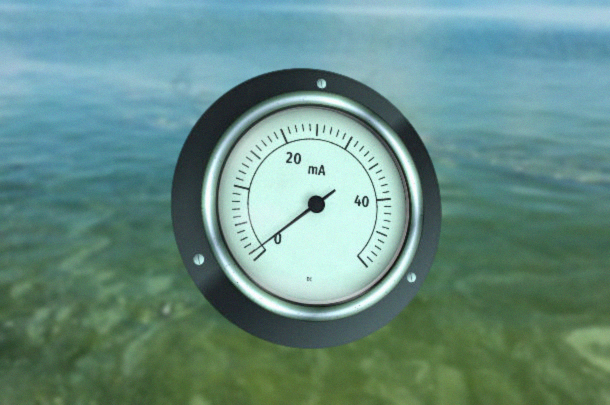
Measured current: 1 mA
